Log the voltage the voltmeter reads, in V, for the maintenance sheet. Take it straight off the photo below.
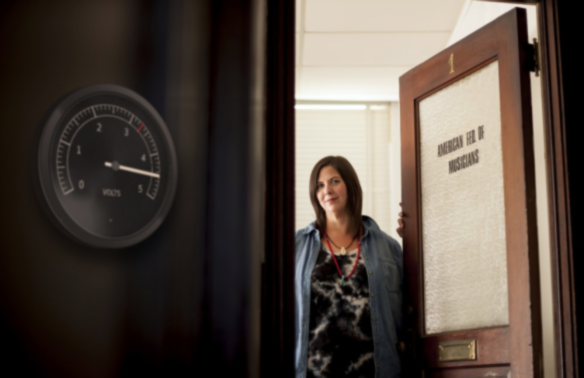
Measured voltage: 4.5 V
